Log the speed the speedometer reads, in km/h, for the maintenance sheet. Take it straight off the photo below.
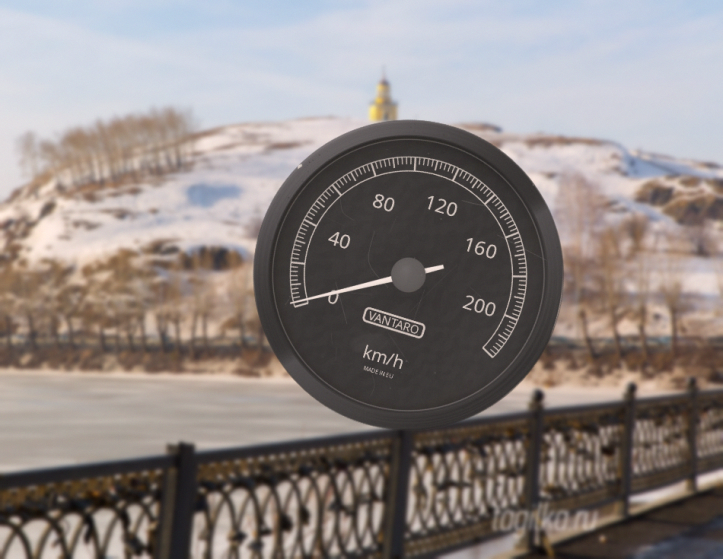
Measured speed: 2 km/h
